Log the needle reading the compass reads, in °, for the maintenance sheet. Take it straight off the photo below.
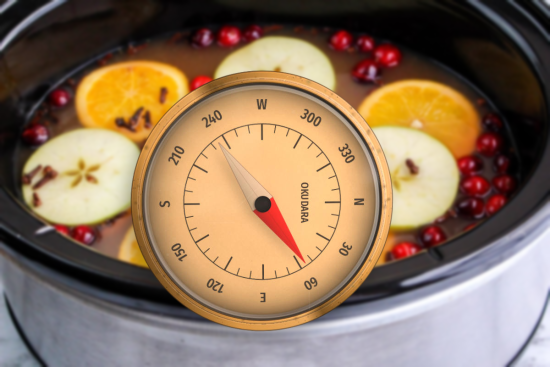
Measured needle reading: 55 °
